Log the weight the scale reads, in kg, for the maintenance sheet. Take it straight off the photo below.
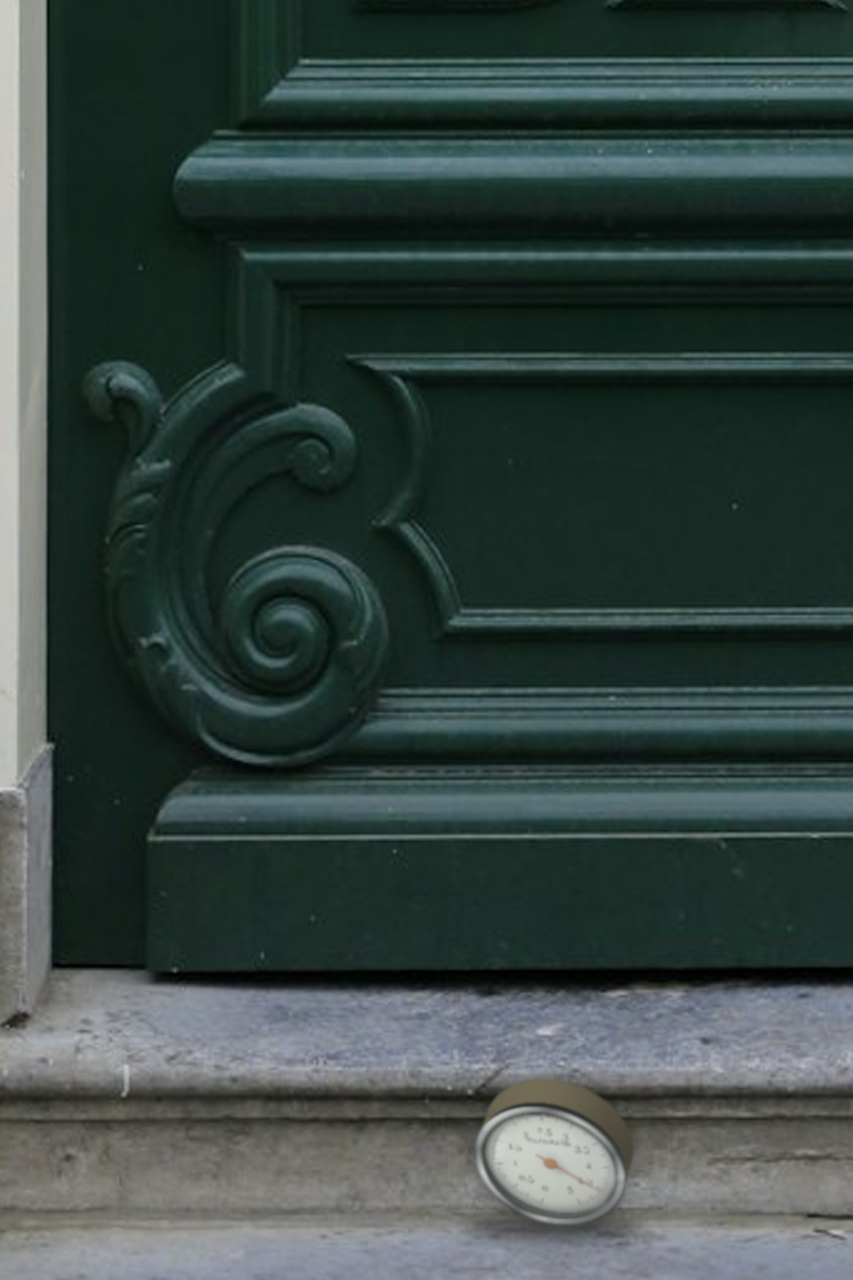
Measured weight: 4.5 kg
